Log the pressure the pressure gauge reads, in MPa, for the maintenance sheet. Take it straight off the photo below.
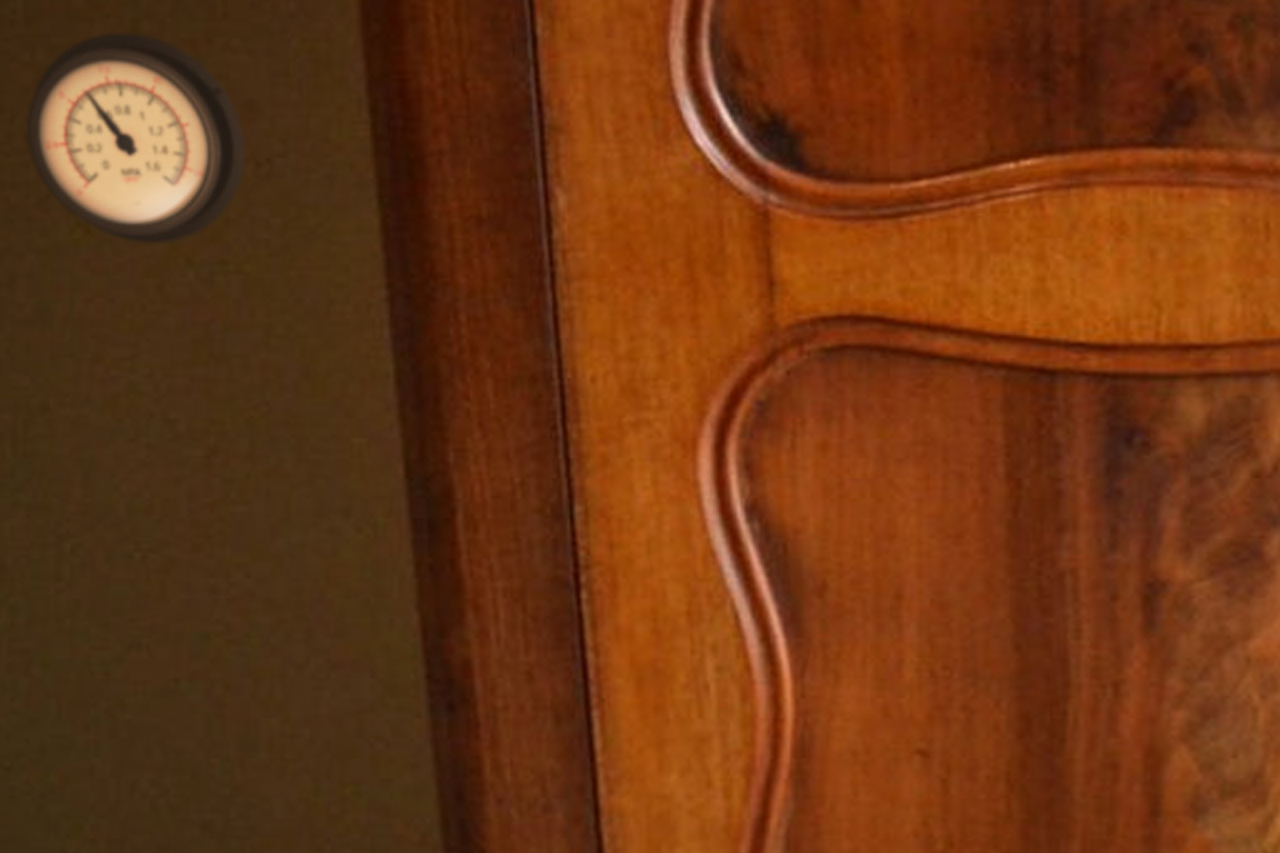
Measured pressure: 0.6 MPa
